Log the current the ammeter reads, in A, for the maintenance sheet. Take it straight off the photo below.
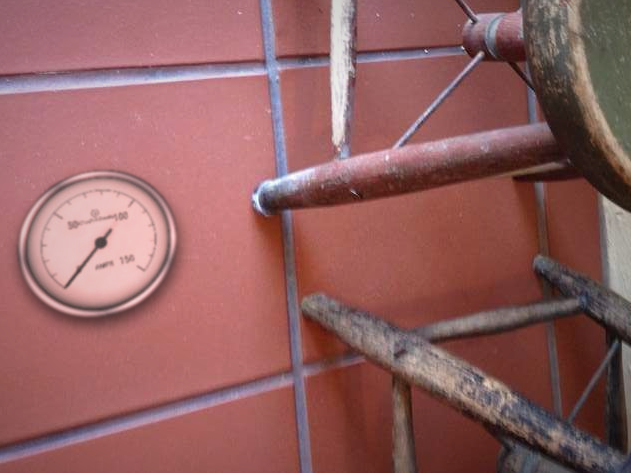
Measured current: 0 A
